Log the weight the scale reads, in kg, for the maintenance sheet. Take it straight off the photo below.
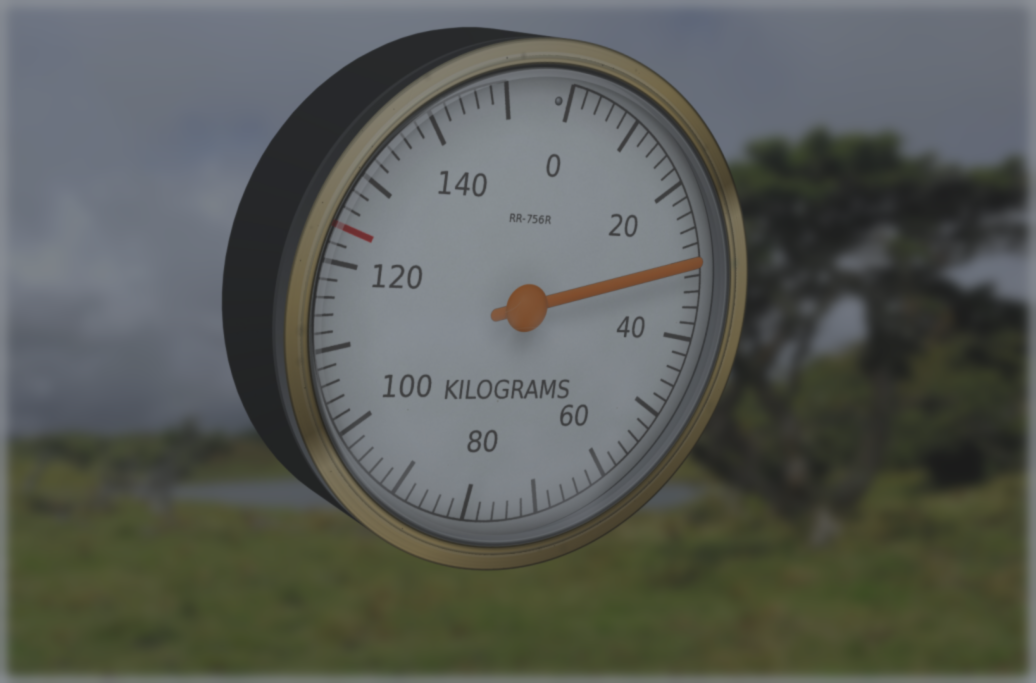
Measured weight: 30 kg
